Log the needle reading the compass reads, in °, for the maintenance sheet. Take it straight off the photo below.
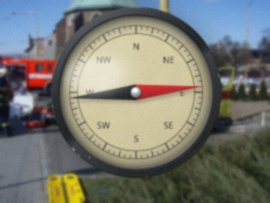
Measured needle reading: 85 °
